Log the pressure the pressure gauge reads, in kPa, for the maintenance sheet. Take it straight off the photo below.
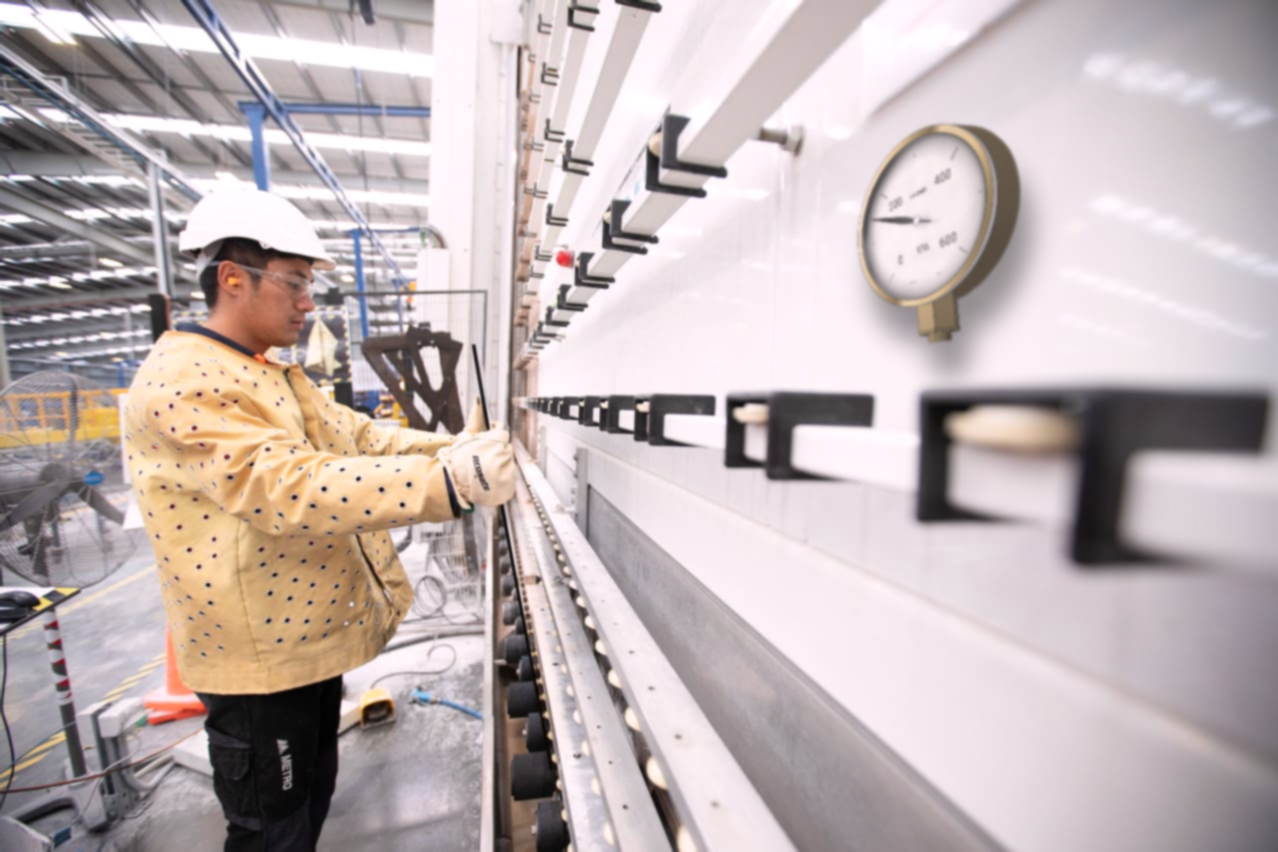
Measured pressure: 150 kPa
